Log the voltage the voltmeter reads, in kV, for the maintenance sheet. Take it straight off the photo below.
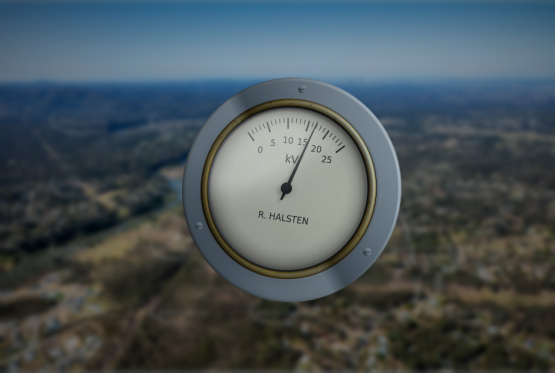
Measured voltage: 17 kV
